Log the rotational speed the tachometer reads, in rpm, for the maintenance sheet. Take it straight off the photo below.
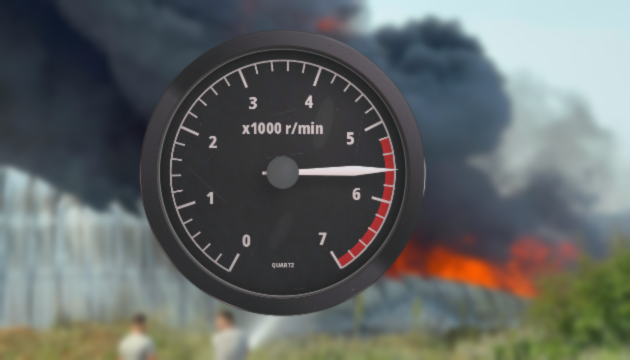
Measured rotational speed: 5600 rpm
